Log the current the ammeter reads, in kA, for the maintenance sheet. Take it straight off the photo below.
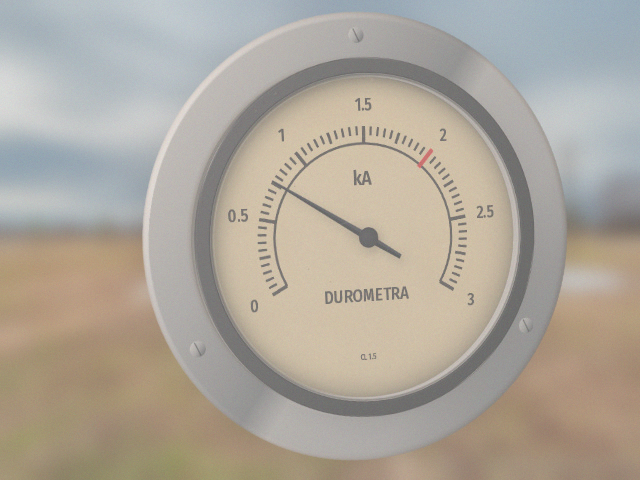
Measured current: 0.75 kA
